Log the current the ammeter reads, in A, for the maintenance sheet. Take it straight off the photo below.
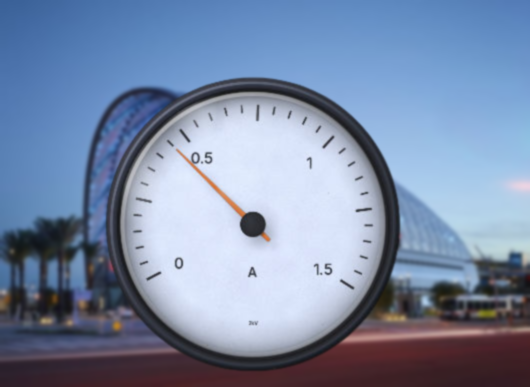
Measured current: 0.45 A
